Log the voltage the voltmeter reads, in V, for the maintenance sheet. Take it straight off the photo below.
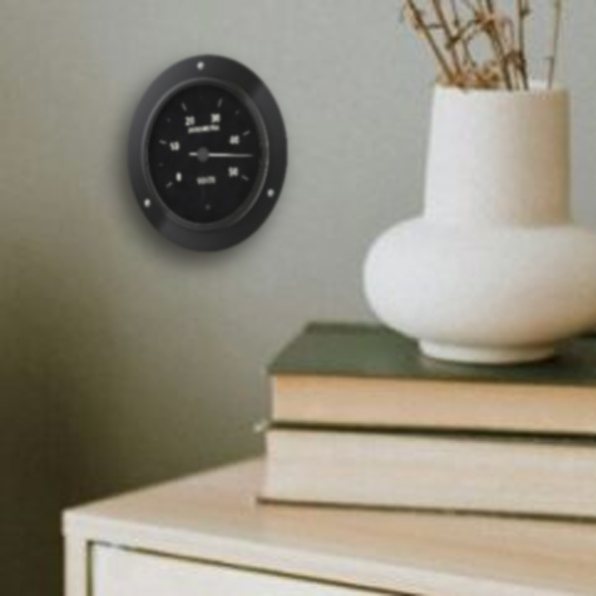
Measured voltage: 45 V
